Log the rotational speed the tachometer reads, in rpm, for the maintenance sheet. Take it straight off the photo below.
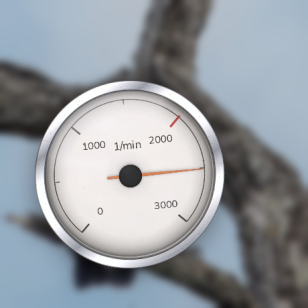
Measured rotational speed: 2500 rpm
